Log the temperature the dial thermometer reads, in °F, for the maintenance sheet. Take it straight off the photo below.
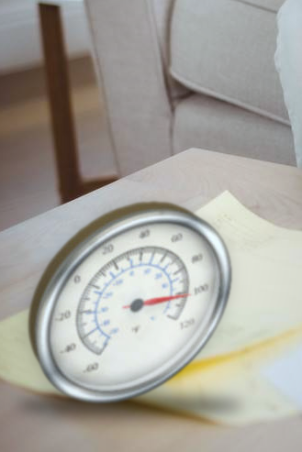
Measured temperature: 100 °F
